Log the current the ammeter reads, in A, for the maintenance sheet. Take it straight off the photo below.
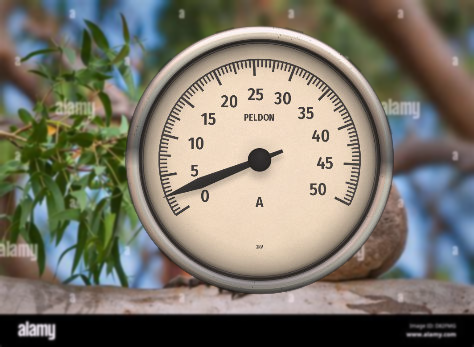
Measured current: 2.5 A
